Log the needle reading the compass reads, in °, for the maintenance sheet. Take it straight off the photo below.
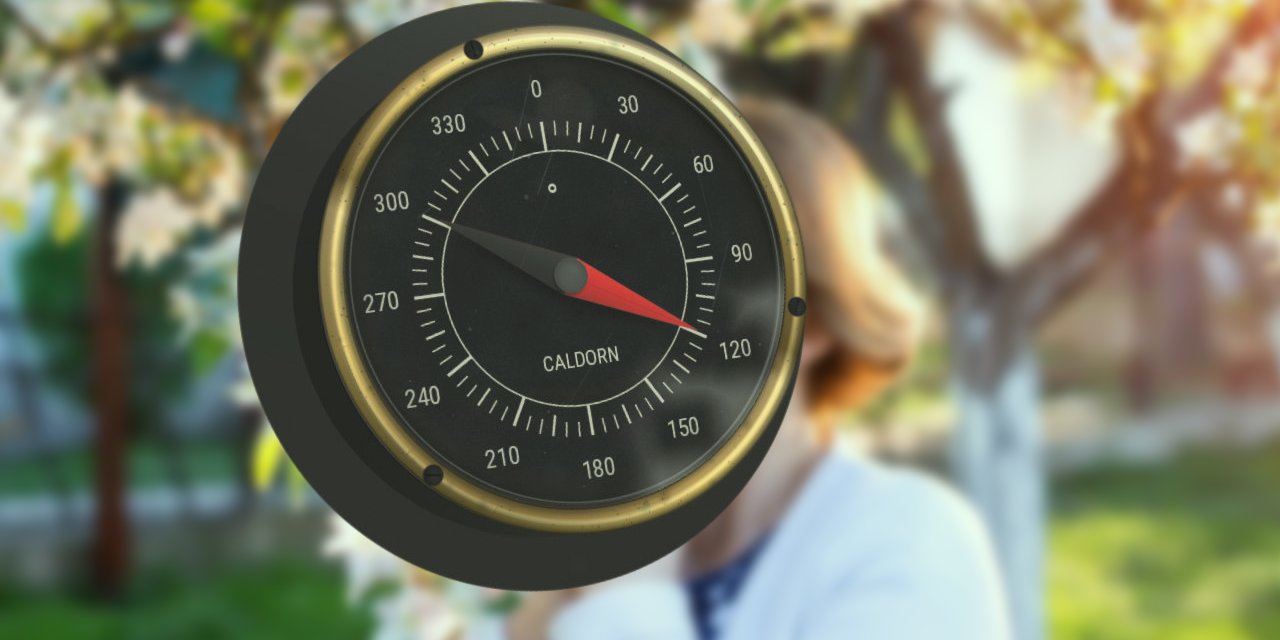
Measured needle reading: 120 °
